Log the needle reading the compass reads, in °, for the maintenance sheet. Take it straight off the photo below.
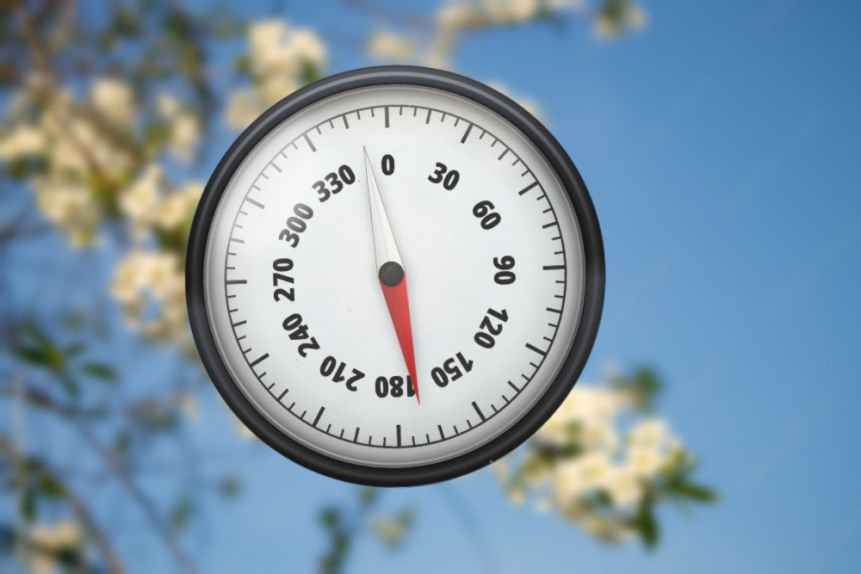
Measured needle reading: 170 °
